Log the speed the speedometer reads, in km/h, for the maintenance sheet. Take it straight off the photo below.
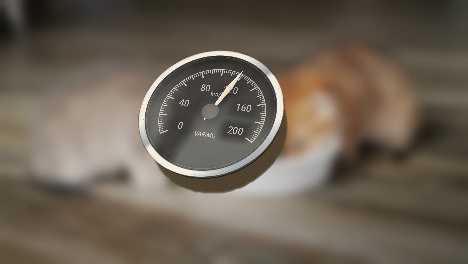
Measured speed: 120 km/h
